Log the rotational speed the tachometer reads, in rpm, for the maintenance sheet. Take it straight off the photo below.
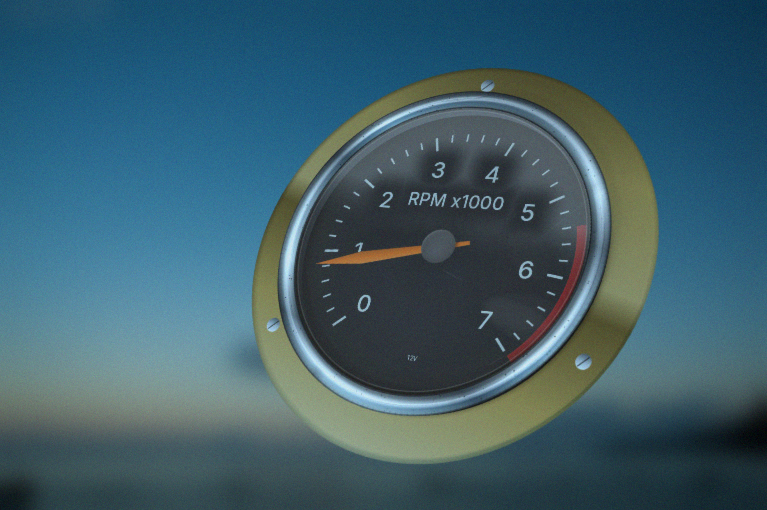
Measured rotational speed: 800 rpm
